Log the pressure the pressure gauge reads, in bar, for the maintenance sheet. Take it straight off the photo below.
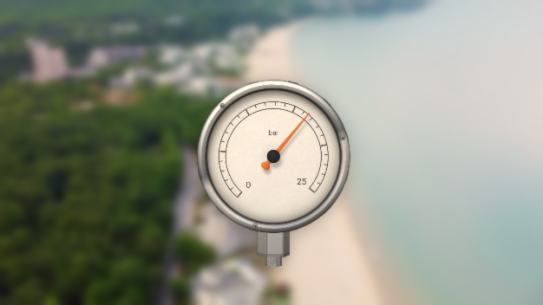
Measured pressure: 16.5 bar
